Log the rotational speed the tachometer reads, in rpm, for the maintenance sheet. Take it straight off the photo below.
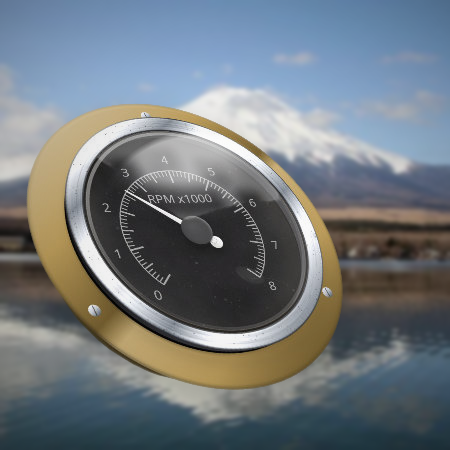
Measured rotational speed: 2500 rpm
